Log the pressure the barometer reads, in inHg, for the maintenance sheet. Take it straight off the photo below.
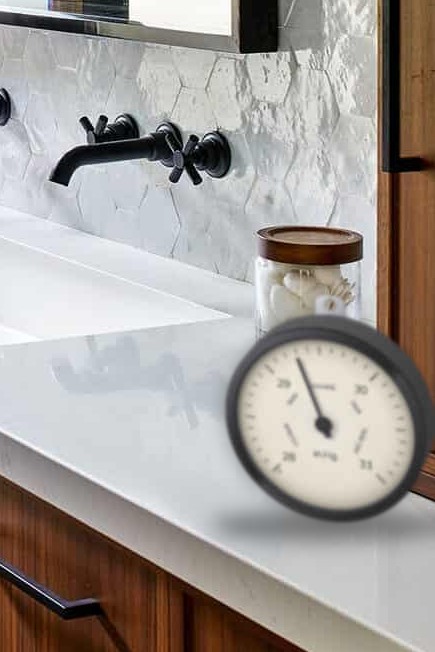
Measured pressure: 29.3 inHg
